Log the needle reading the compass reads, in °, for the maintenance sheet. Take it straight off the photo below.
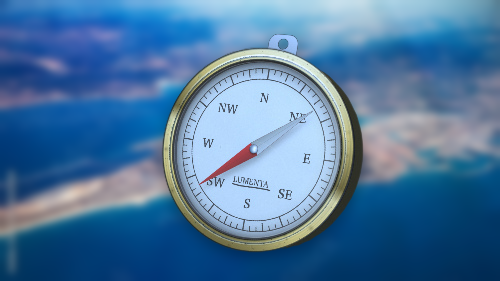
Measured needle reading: 230 °
